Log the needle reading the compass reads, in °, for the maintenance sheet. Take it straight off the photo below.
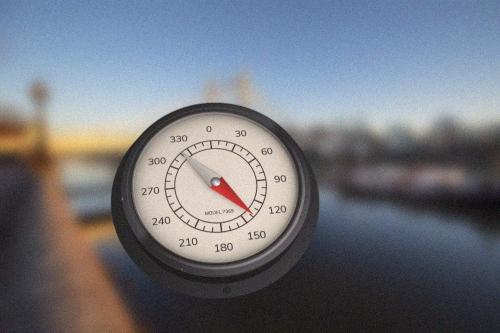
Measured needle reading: 140 °
